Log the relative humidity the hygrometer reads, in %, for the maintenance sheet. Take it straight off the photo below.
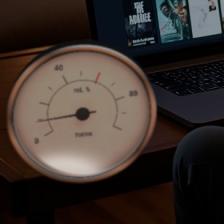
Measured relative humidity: 10 %
